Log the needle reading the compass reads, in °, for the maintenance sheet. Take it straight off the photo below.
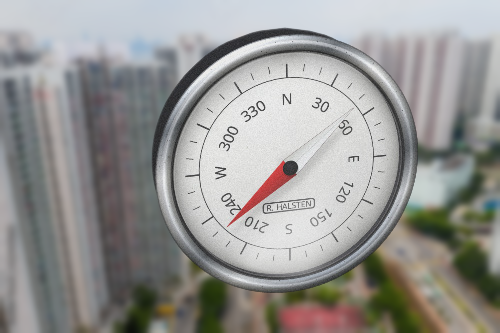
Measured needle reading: 230 °
